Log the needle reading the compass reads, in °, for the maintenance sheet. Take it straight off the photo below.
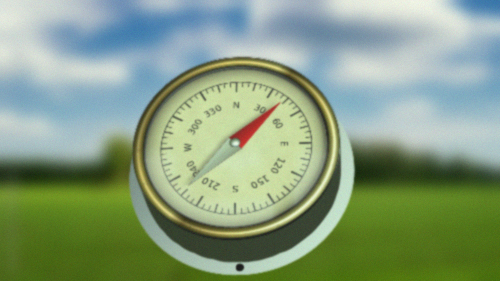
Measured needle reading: 45 °
